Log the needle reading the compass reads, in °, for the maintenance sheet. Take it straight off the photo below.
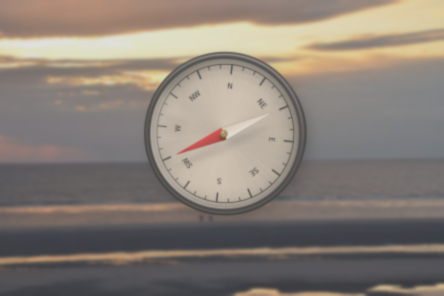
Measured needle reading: 240 °
